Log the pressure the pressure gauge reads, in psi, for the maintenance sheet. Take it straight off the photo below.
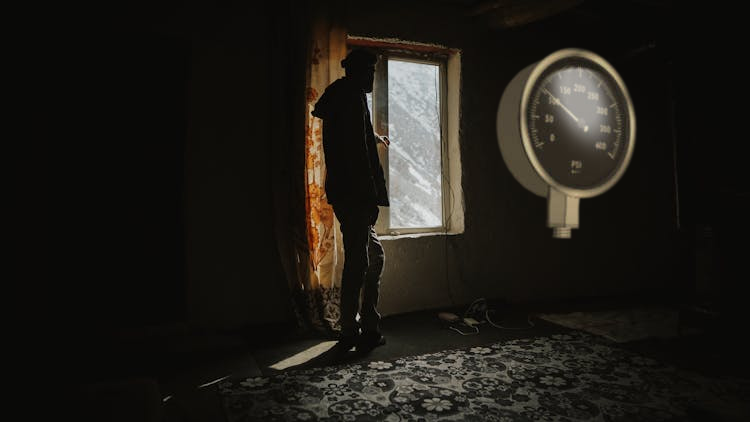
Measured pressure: 100 psi
